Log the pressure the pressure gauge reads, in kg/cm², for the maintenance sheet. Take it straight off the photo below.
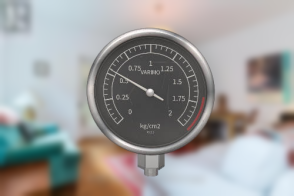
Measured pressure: 0.55 kg/cm²
